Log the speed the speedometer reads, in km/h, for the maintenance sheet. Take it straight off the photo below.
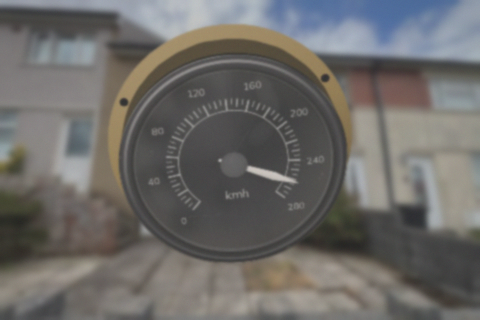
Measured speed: 260 km/h
